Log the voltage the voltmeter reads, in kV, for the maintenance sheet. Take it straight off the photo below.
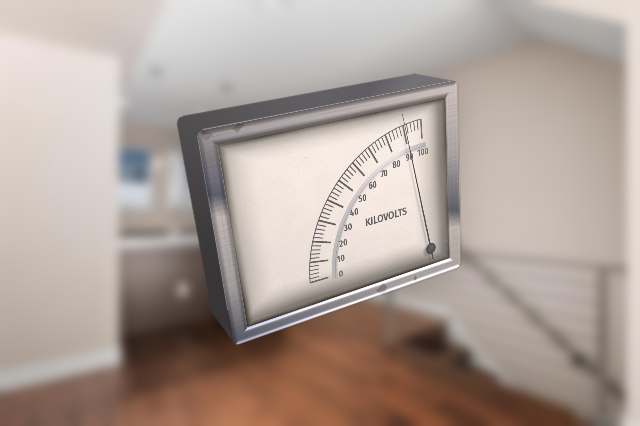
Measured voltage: 90 kV
